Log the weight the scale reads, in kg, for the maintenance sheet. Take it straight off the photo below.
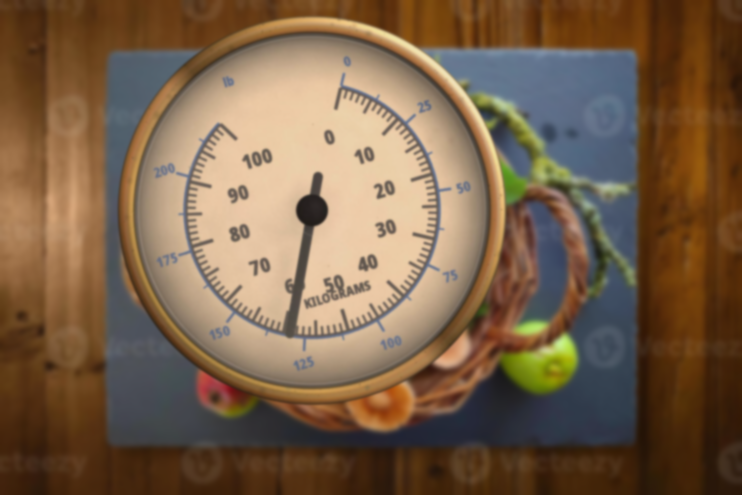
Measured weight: 59 kg
